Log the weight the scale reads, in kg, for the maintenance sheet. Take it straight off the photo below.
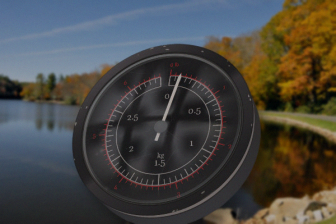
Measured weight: 0.1 kg
